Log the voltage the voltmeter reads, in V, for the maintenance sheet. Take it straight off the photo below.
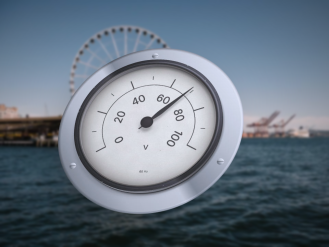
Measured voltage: 70 V
